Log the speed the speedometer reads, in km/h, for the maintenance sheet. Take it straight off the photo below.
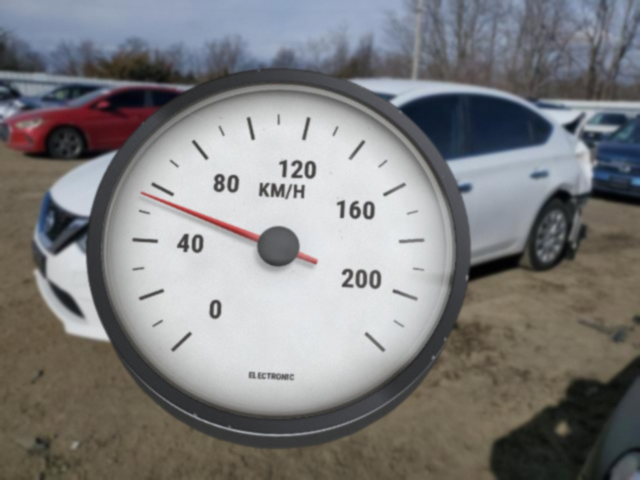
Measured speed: 55 km/h
